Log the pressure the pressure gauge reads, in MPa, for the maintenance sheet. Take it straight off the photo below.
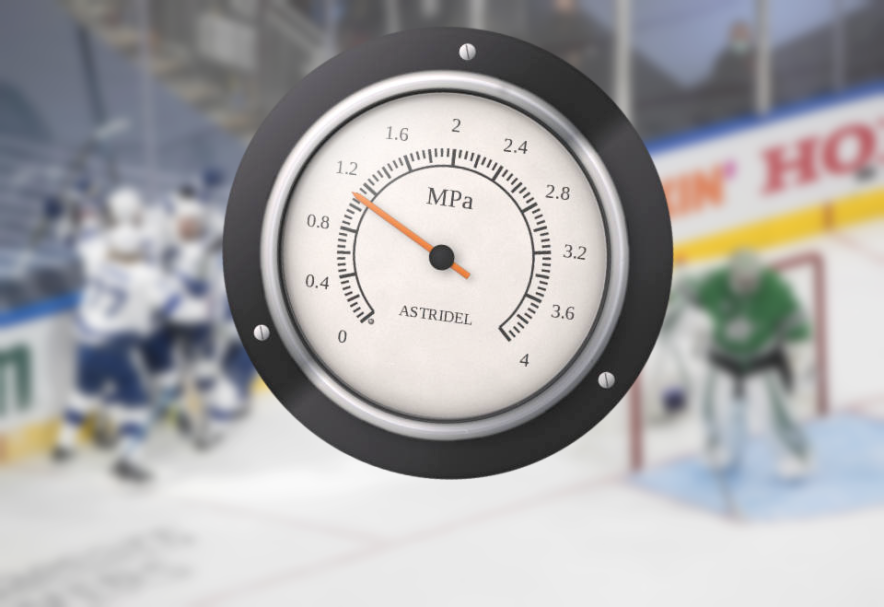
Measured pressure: 1.1 MPa
